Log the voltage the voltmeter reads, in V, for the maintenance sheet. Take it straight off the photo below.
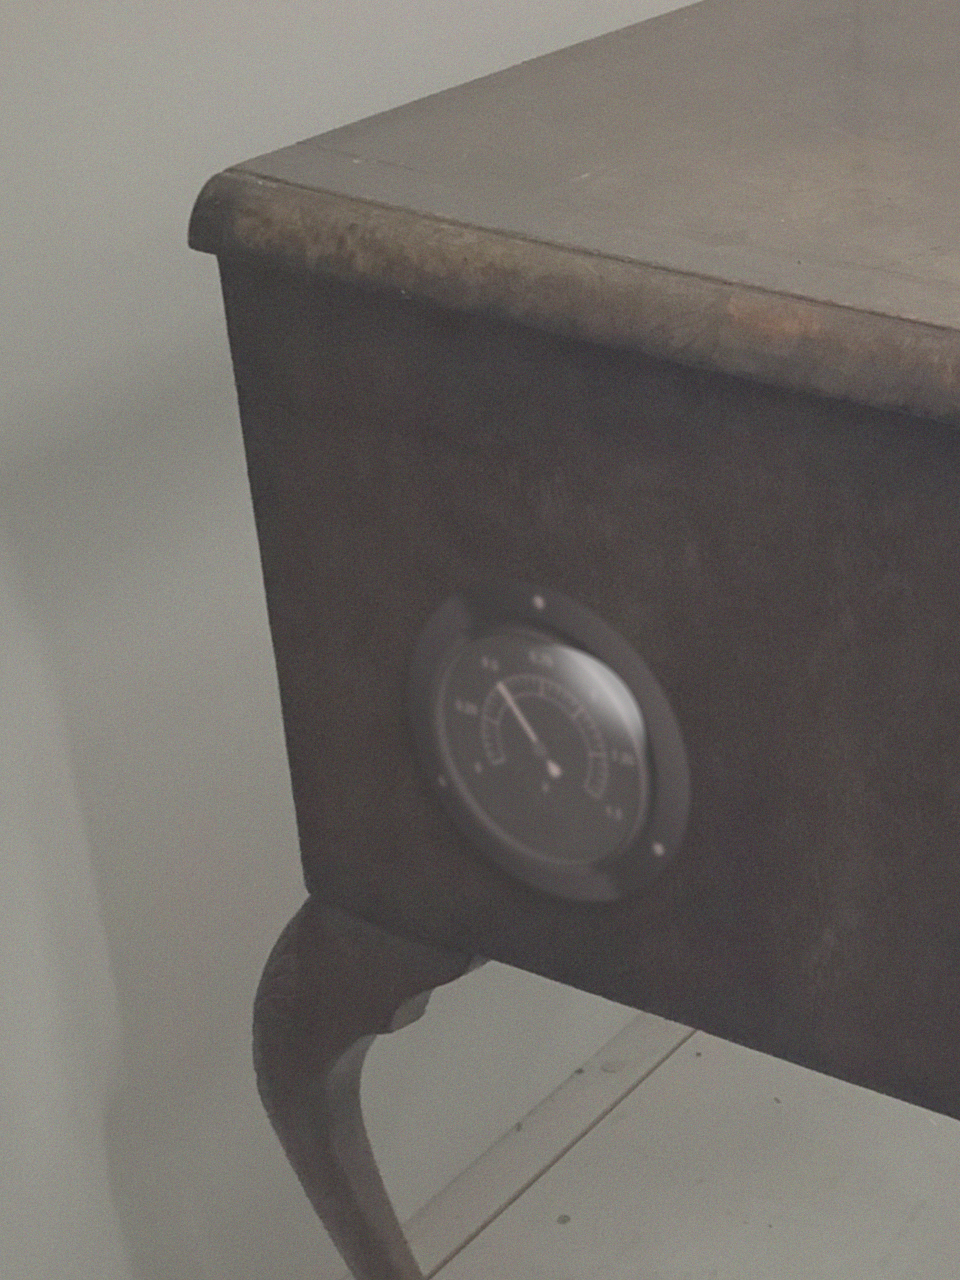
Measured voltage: 0.5 V
